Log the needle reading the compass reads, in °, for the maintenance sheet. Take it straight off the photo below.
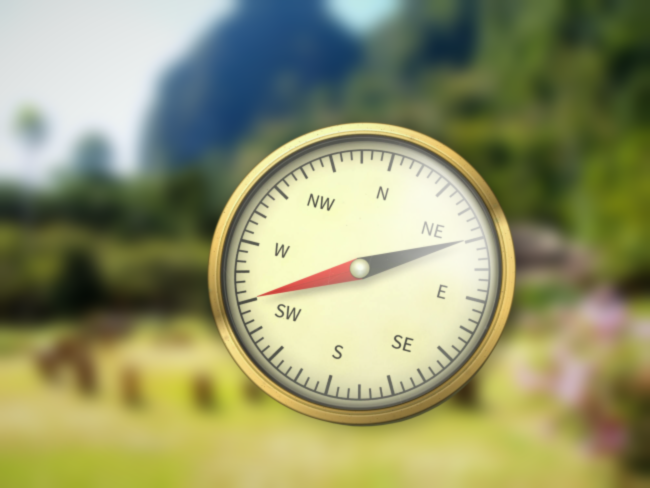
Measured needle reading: 240 °
